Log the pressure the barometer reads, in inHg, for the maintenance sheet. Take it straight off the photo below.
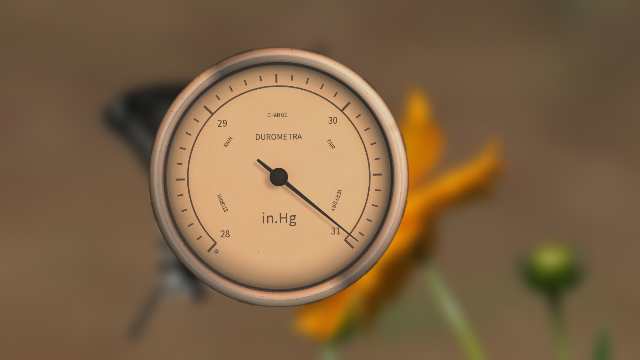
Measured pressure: 30.95 inHg
